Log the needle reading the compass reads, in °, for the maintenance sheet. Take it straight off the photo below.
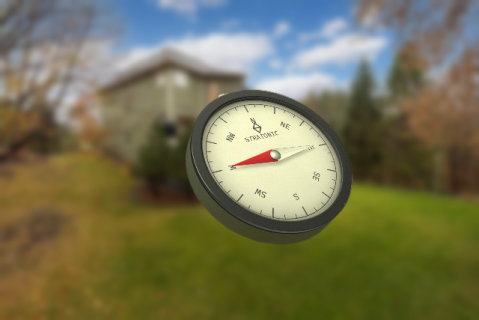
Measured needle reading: 270 °
